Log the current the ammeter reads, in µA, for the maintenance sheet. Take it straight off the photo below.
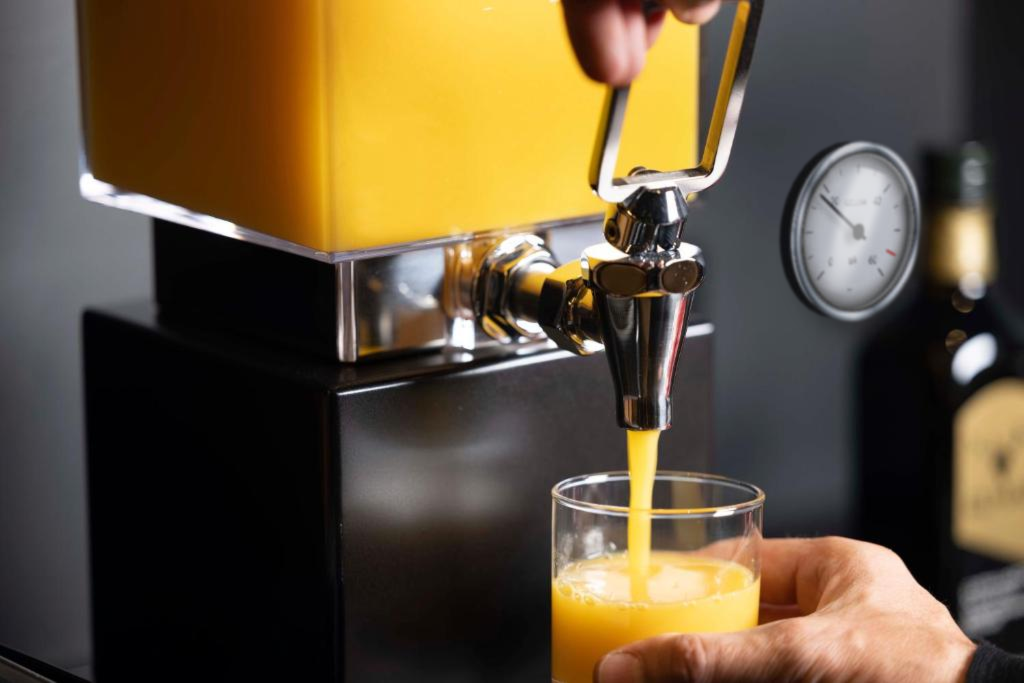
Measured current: 17.5 µA
